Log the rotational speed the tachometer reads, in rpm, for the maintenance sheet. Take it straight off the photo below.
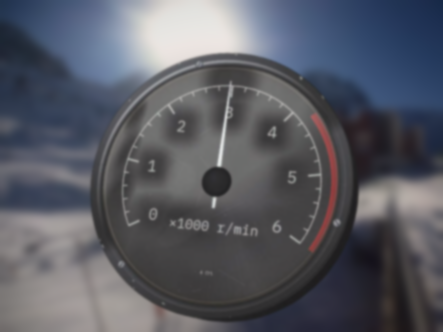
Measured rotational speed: 3000 rpm
